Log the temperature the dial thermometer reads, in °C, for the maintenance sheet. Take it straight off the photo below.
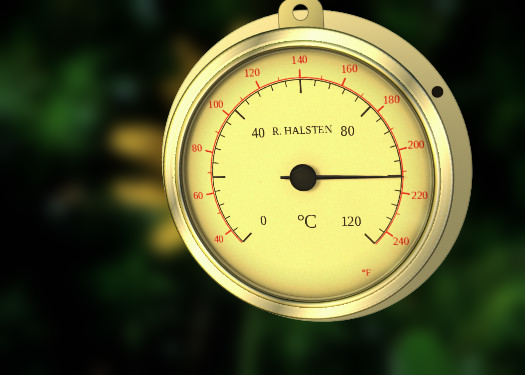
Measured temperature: 100 °C
